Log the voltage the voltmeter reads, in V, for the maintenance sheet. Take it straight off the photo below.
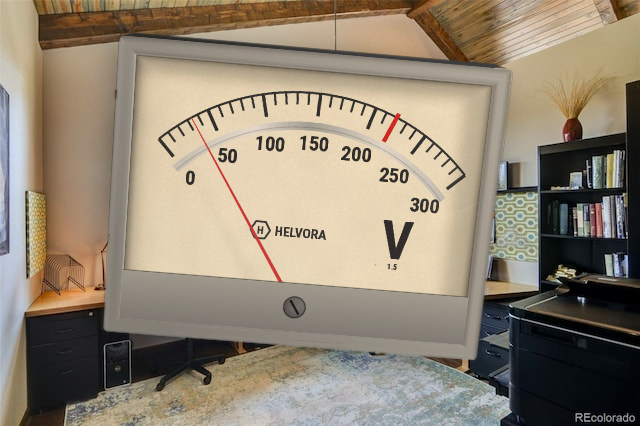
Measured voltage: 35 V
